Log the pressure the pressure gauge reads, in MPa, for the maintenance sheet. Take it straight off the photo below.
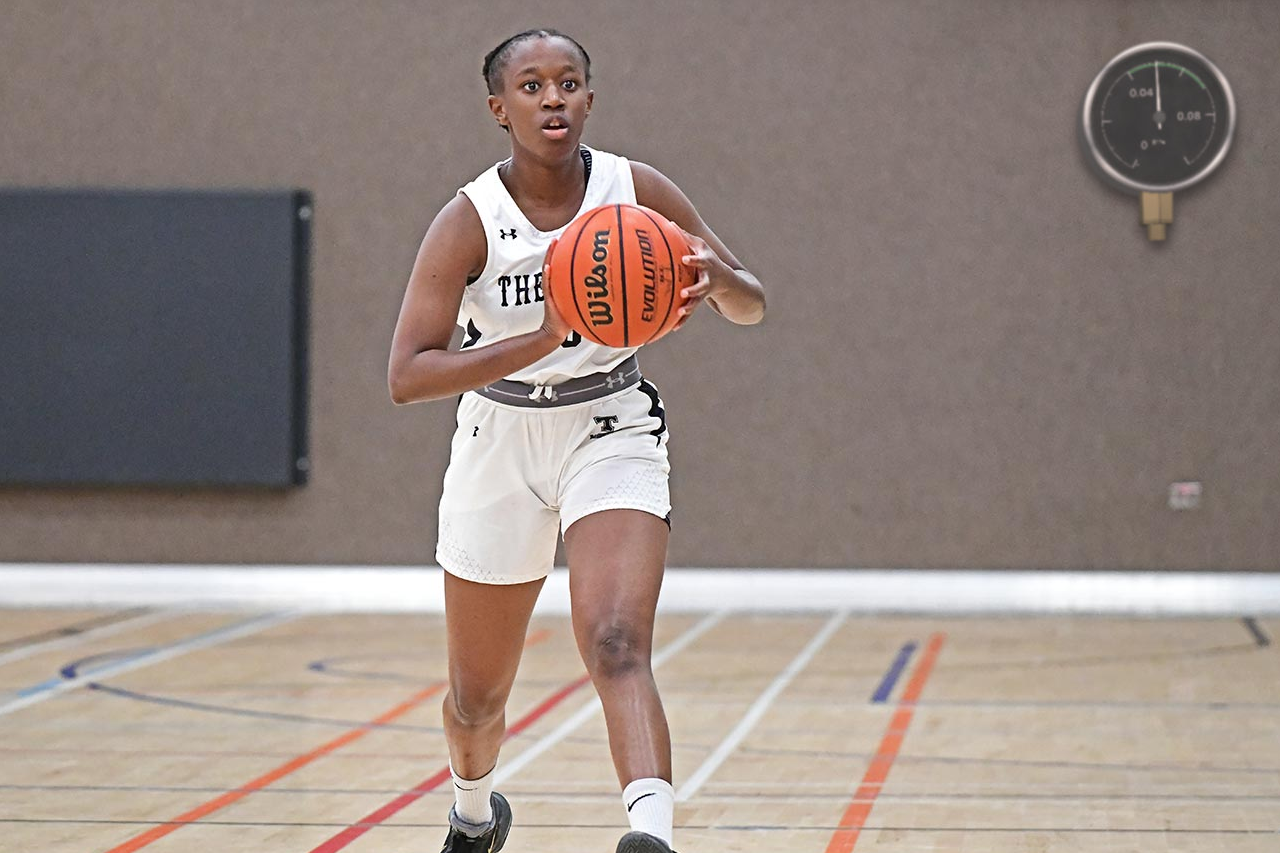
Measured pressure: 0.05 MPa
